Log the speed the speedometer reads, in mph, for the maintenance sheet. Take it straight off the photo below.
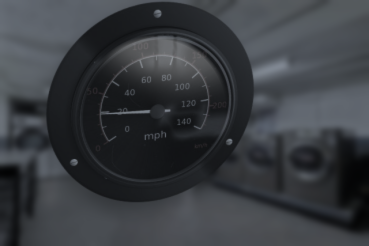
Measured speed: 20 mph
